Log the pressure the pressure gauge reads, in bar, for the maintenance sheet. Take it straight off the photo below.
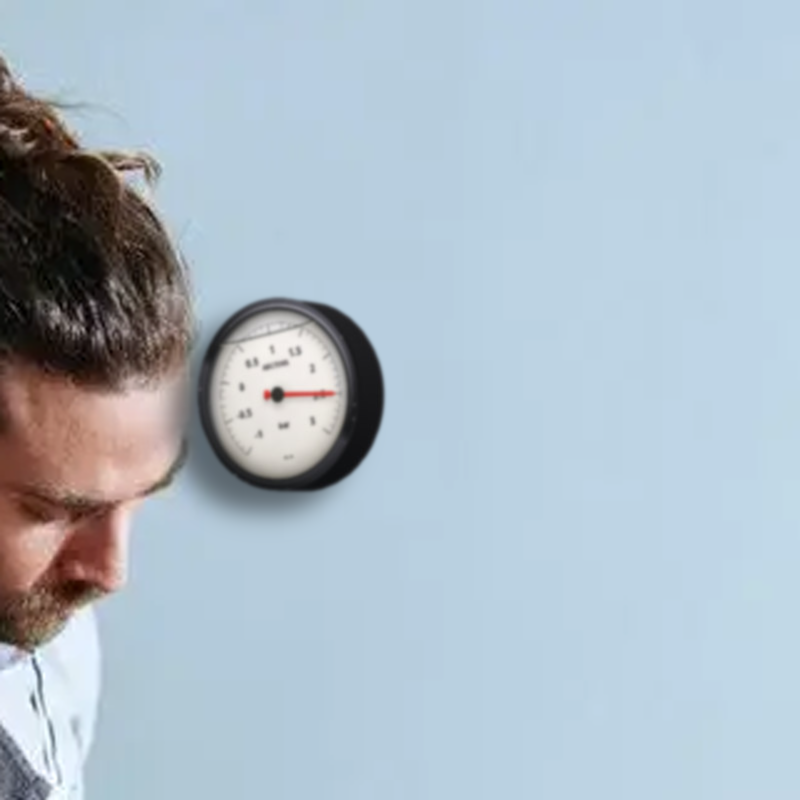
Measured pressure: 2.5 bar
